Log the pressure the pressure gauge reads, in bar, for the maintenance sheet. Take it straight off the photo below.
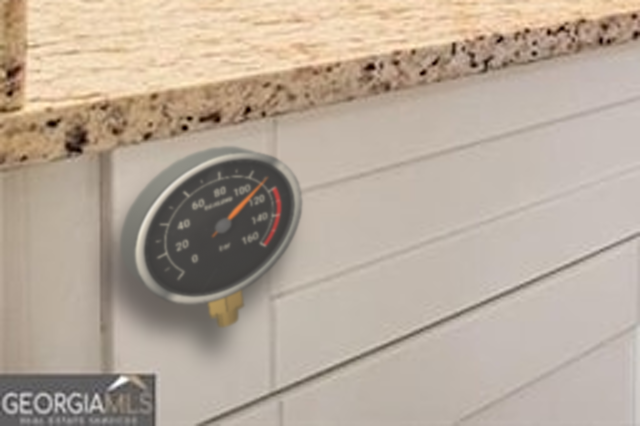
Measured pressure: 110 bar
